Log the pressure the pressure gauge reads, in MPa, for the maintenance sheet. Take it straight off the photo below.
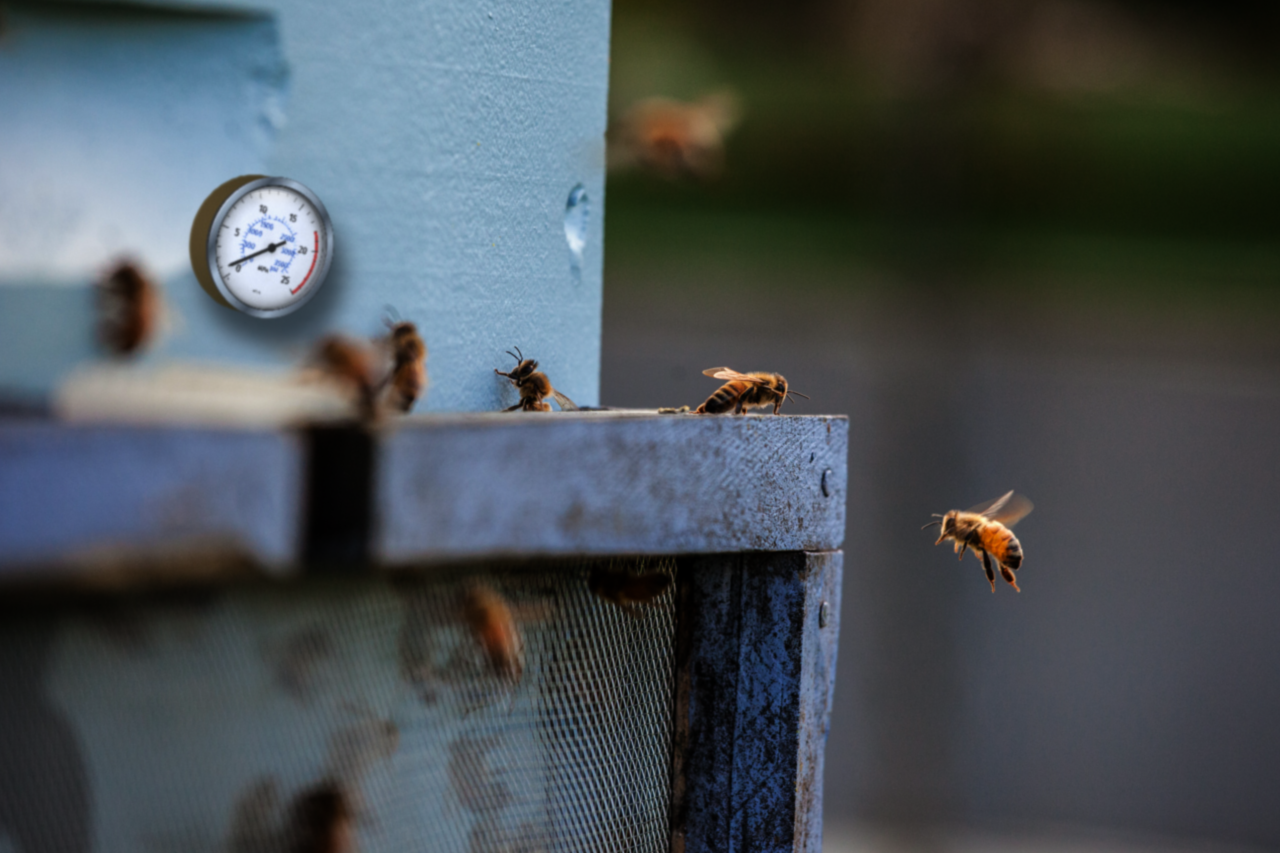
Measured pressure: 1 MPa
